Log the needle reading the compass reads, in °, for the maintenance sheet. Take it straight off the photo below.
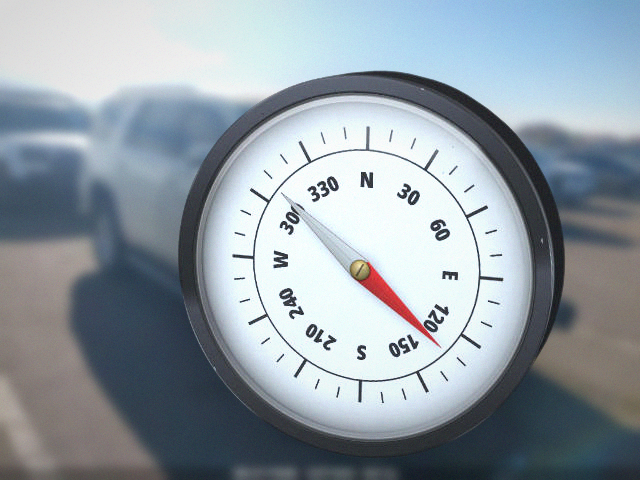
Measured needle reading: 130 °
